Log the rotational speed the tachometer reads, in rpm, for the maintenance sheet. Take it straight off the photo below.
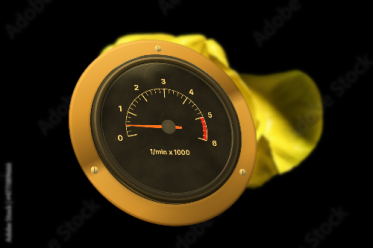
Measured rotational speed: 400 rpm
